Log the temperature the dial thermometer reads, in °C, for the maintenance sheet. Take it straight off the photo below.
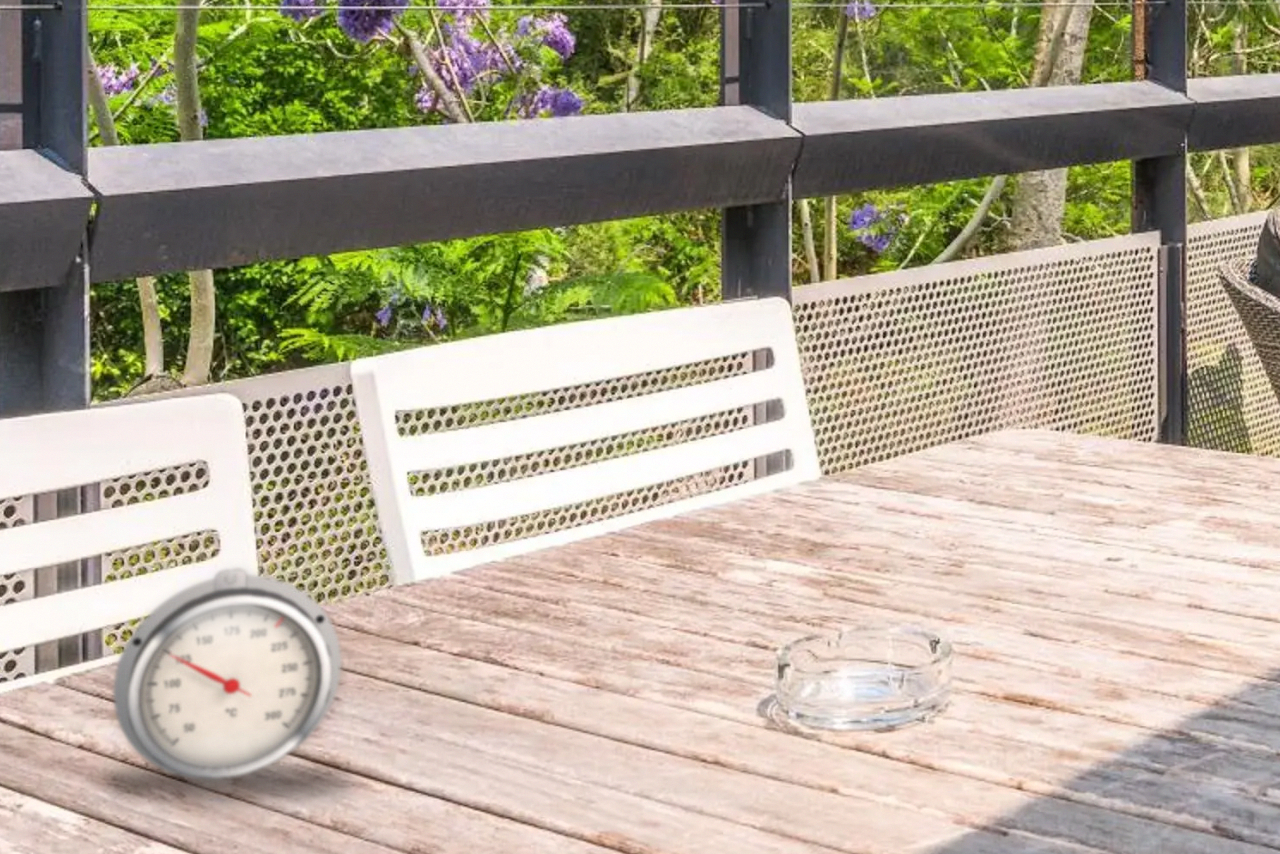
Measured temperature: 125 °C
